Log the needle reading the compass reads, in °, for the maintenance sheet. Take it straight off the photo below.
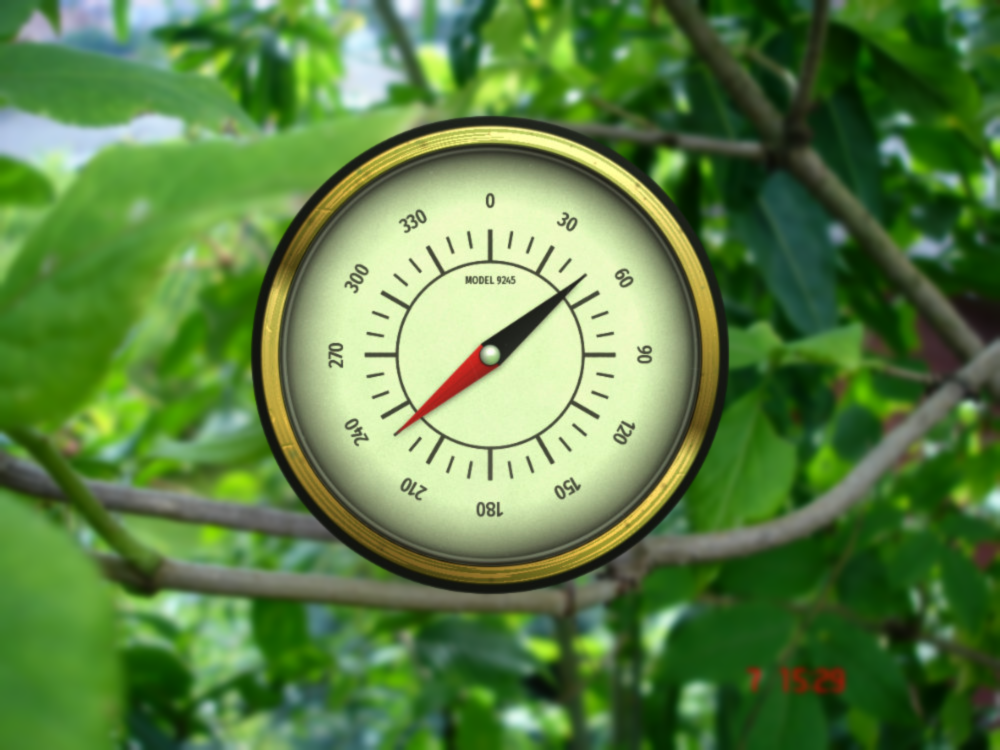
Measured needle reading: 230 °
